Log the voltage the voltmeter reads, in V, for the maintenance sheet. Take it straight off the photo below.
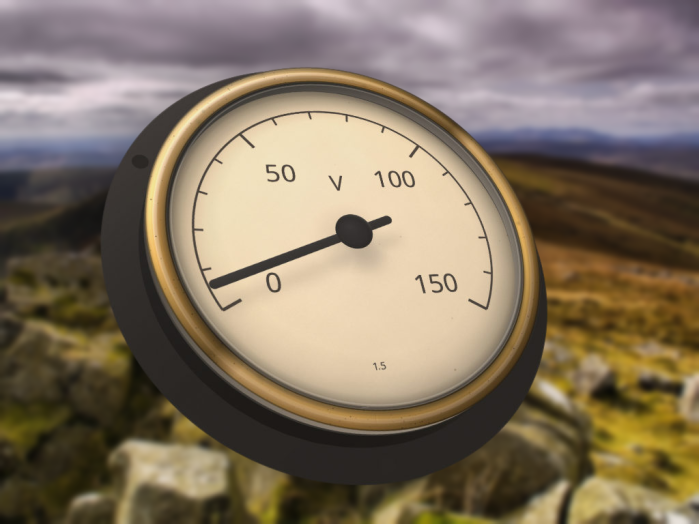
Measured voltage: 5 V
